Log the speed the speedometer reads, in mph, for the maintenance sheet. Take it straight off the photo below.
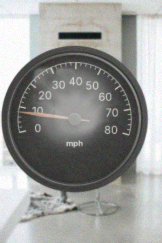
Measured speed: 8 mph
